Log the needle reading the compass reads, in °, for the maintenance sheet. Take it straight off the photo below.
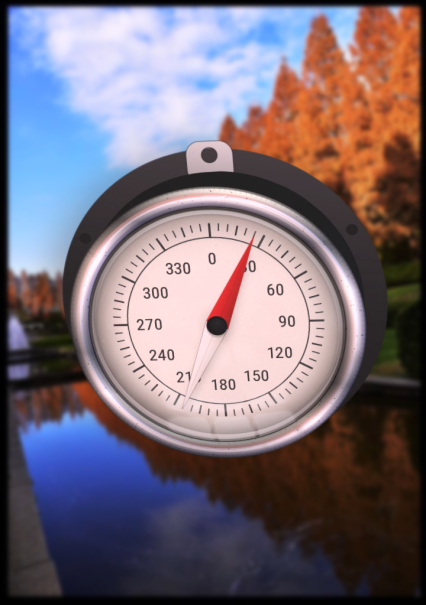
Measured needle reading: 25 °
